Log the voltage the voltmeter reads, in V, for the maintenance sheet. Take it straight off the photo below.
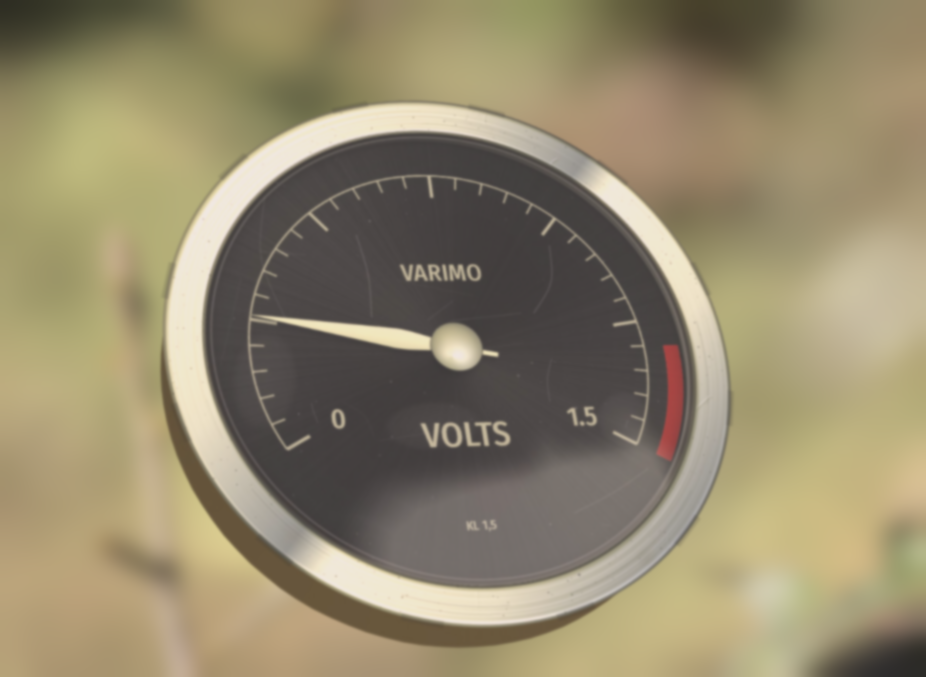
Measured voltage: 0.25 V
